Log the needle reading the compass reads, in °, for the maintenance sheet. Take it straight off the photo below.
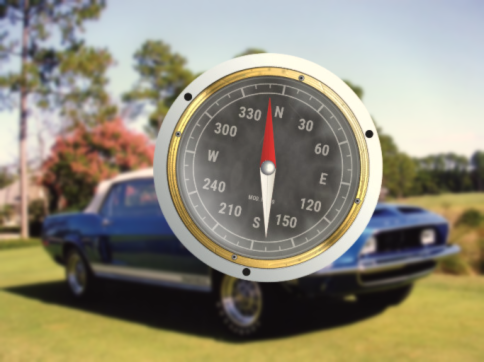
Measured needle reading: 350 °
